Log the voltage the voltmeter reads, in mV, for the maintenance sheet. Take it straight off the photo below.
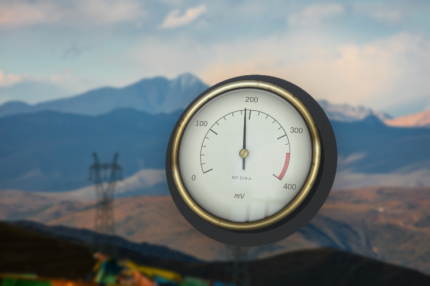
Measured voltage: 190 mV
